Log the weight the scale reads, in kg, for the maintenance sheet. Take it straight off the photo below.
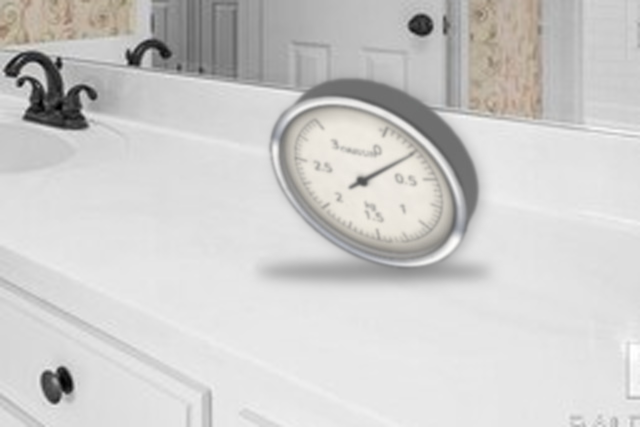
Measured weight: 0.25 kg
